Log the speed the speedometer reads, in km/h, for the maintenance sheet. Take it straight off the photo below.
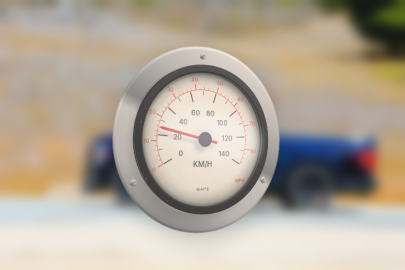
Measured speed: 25 km/h
